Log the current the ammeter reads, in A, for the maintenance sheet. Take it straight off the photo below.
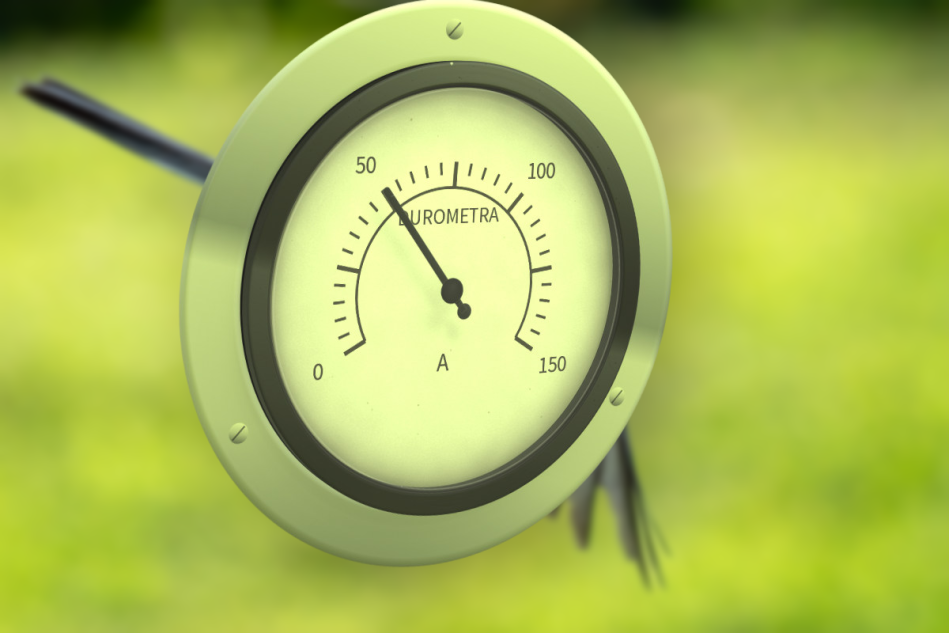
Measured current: 50 A
